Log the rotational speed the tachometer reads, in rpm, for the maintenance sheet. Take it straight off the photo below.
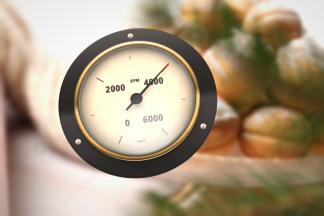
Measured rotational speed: 4000 rpm
